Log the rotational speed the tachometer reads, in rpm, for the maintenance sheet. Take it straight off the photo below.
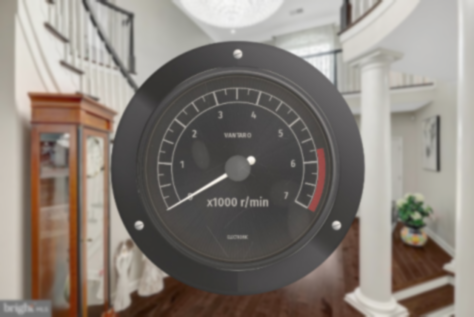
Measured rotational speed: 0 rpm
